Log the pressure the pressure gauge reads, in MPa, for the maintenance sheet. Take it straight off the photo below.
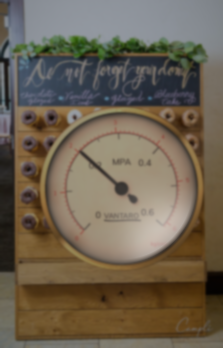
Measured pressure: 0.2 MPa
